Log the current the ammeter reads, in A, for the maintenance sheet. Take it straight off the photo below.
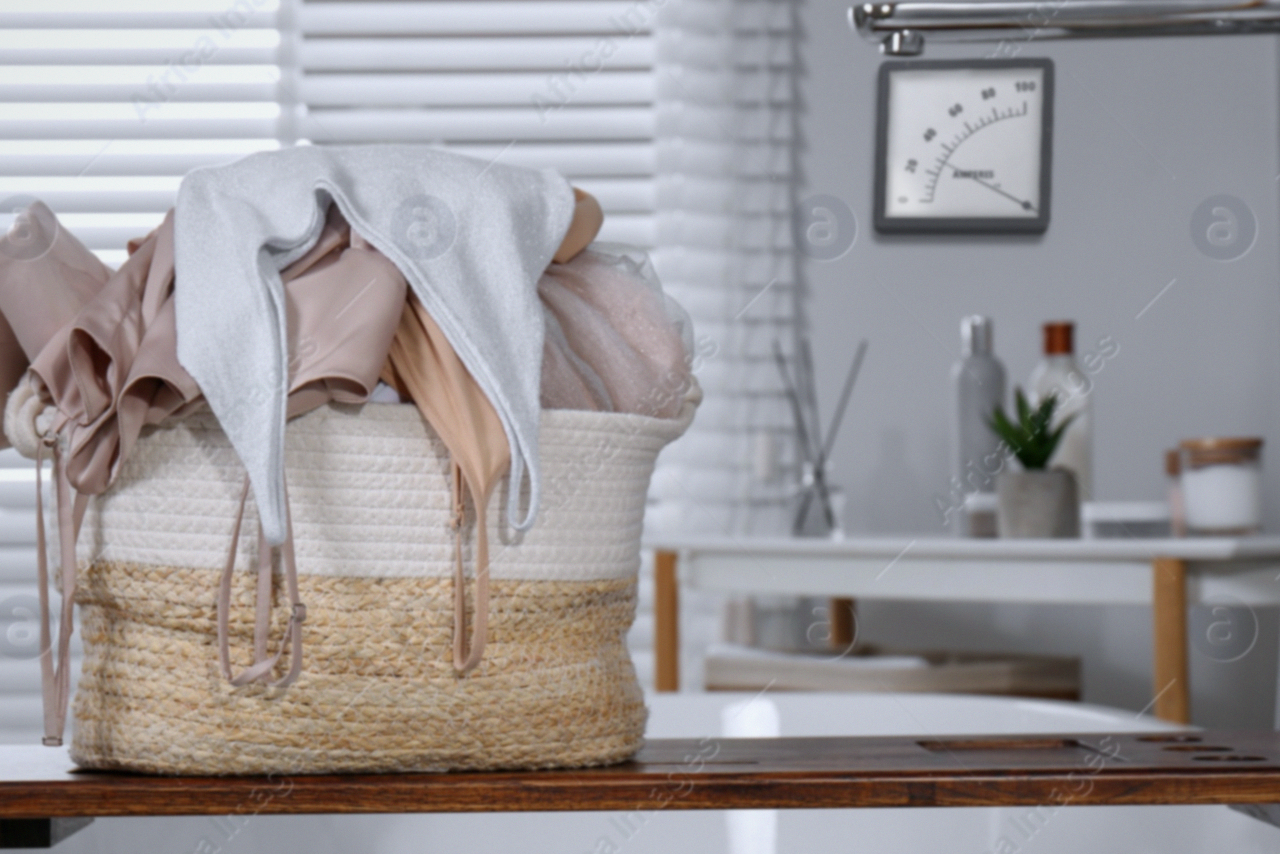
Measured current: 30 A
